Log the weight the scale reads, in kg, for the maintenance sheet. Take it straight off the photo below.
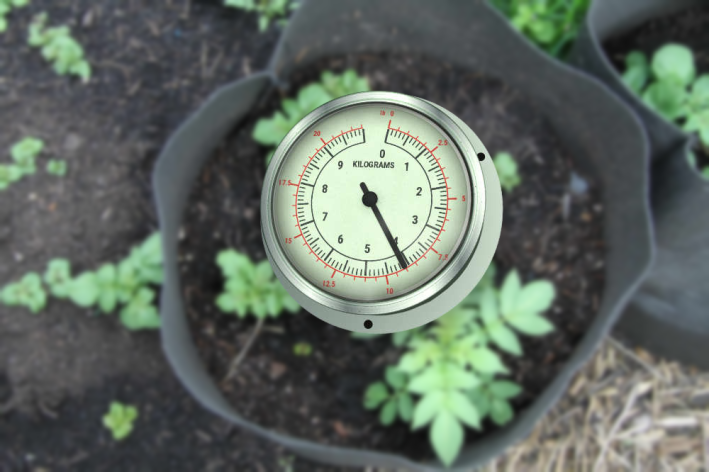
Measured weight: 4.1 kg
